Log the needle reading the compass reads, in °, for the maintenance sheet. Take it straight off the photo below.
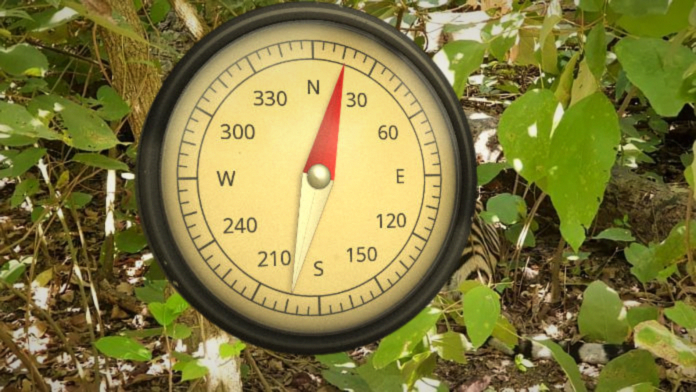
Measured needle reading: 15 °
